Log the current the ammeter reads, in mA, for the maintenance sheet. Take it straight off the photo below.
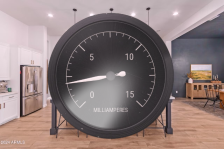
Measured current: 2 mA
